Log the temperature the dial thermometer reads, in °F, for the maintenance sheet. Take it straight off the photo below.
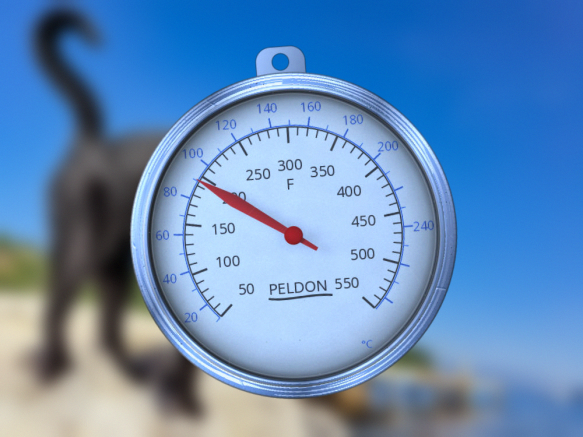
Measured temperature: 195 °F
